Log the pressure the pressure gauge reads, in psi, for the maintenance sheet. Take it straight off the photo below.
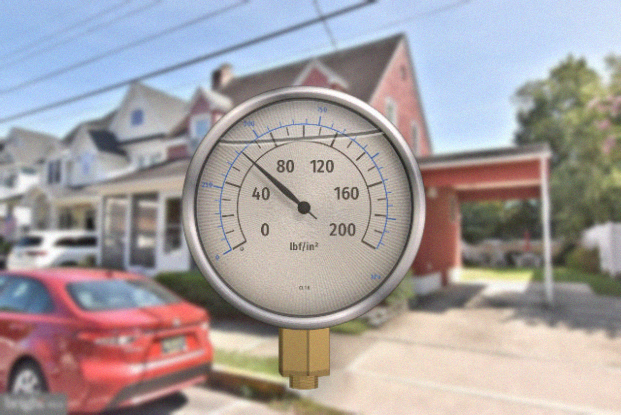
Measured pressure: 60 psi
